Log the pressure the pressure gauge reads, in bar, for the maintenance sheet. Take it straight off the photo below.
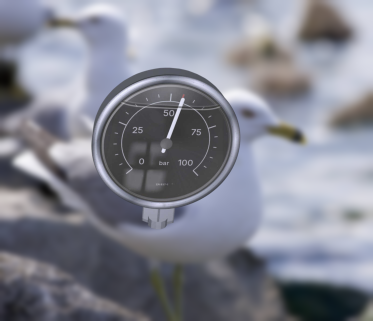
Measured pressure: 55 bar
